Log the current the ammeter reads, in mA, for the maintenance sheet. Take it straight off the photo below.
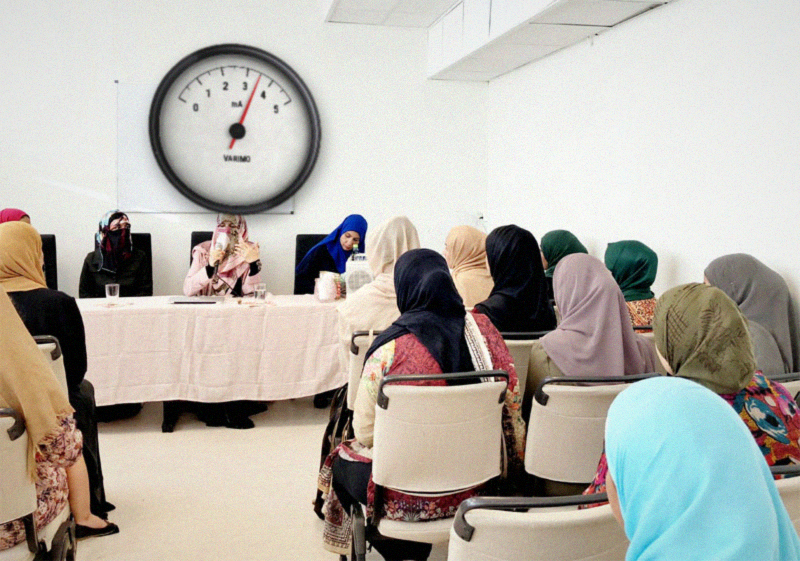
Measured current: 3.5 mA
